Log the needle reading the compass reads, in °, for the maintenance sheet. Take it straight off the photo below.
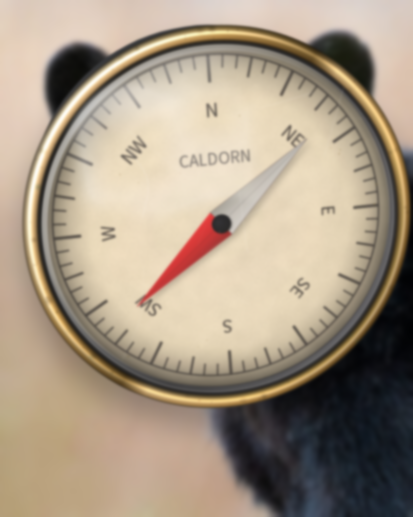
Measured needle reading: 230 °
